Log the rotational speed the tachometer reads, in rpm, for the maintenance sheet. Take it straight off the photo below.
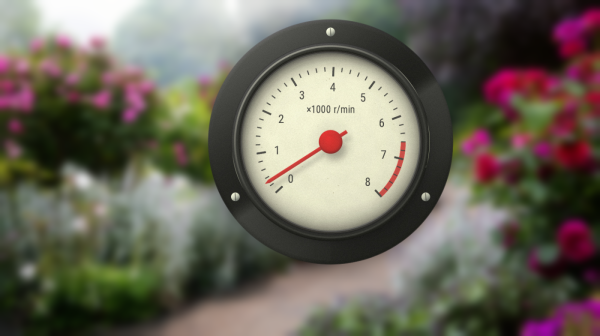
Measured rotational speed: 300 rpm
